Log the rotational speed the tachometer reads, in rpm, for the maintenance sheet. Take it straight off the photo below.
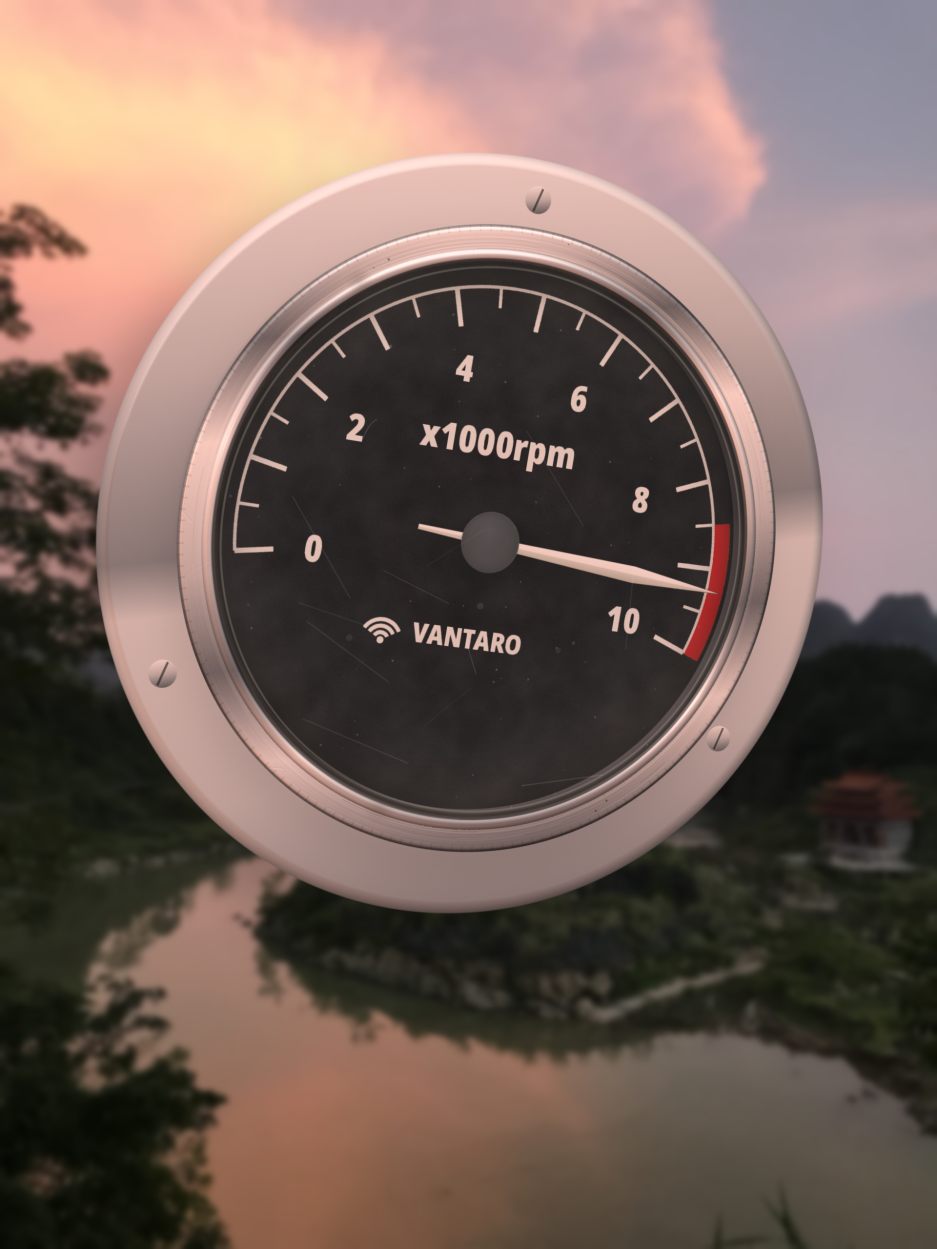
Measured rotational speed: 9250 rpm
